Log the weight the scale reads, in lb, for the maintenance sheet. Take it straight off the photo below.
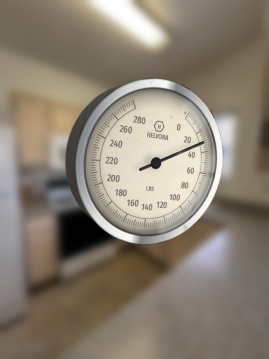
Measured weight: 30 lb
